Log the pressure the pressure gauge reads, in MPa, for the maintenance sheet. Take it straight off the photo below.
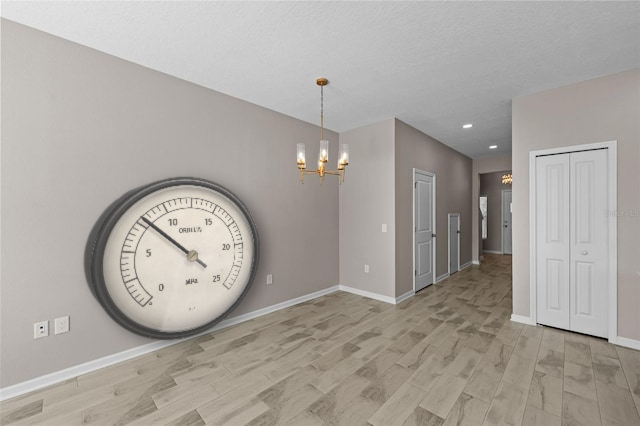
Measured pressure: 8 MPa
